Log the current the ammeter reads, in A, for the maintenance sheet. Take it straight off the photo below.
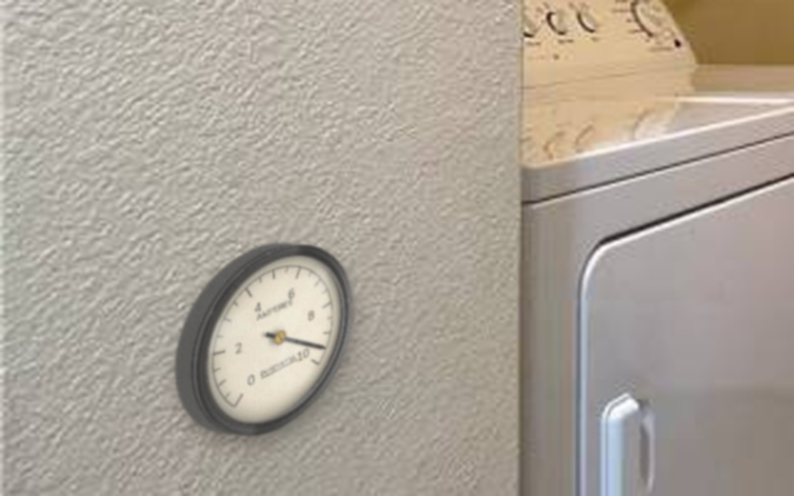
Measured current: 9.5 A
